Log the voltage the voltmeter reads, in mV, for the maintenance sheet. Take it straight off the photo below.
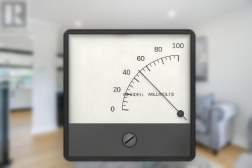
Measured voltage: 50 mV
